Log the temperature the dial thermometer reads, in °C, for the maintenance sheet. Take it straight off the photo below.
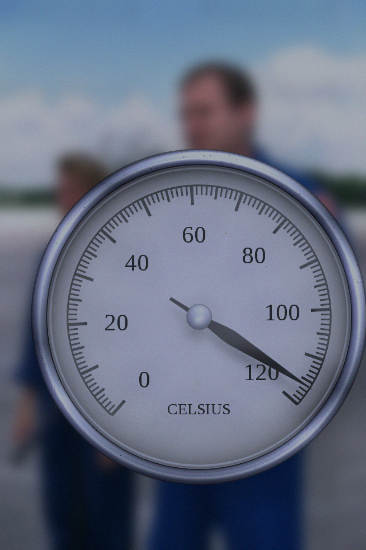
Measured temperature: 116 °C
